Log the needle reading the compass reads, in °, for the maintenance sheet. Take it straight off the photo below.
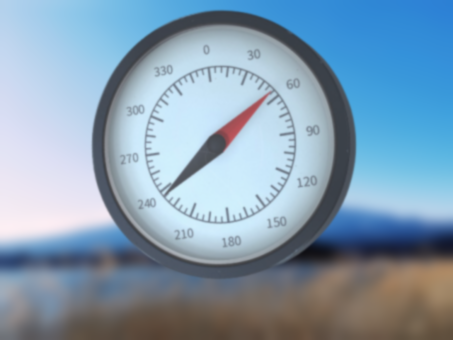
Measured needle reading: 55 °
